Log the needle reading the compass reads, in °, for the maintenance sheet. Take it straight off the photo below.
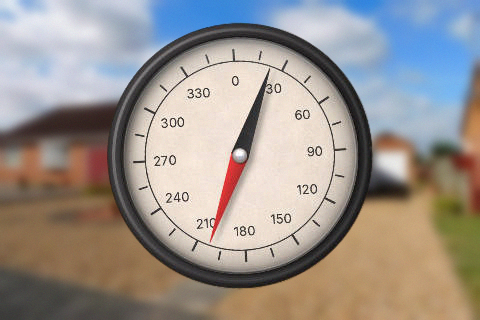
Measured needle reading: 202.5 °
